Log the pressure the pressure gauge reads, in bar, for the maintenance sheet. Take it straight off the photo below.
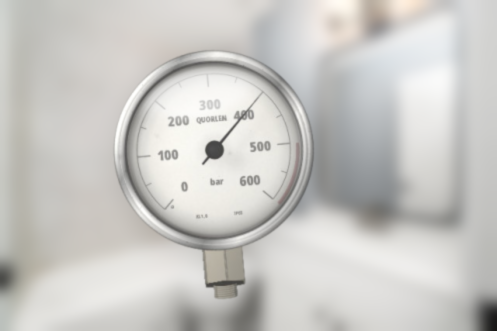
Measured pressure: 400 bar
